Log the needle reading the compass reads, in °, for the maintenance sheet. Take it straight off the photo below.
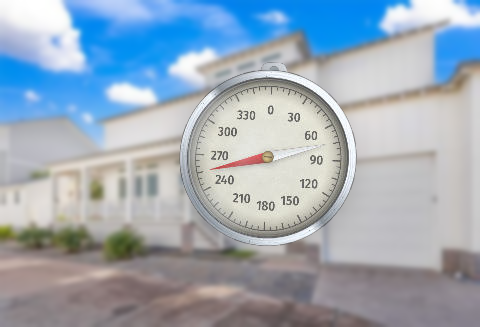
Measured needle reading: 255 °
